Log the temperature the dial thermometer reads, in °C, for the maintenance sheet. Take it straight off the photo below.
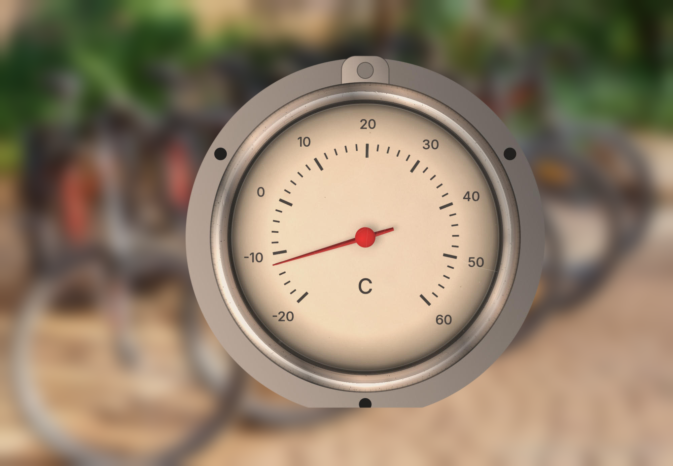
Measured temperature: -12 °C
